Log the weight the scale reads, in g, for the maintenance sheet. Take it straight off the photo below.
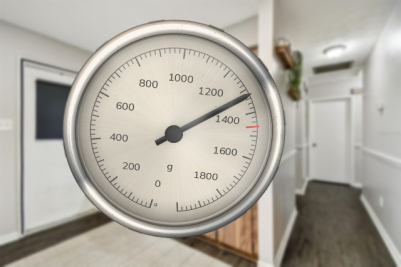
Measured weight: 1320 g
